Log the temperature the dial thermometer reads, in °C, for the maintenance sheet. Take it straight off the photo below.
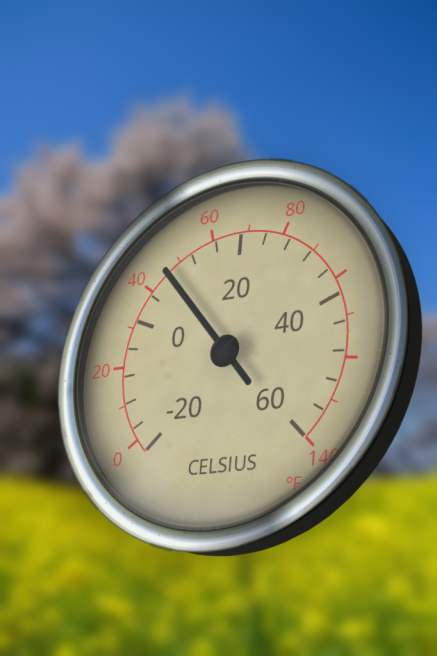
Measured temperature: 8 °C
